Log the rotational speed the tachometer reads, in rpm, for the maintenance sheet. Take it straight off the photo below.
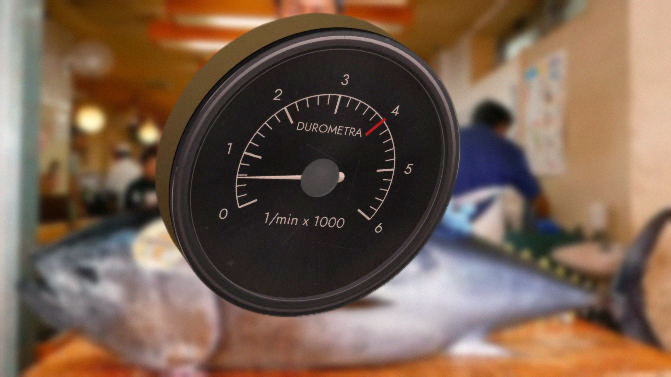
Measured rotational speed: 600 rpm
